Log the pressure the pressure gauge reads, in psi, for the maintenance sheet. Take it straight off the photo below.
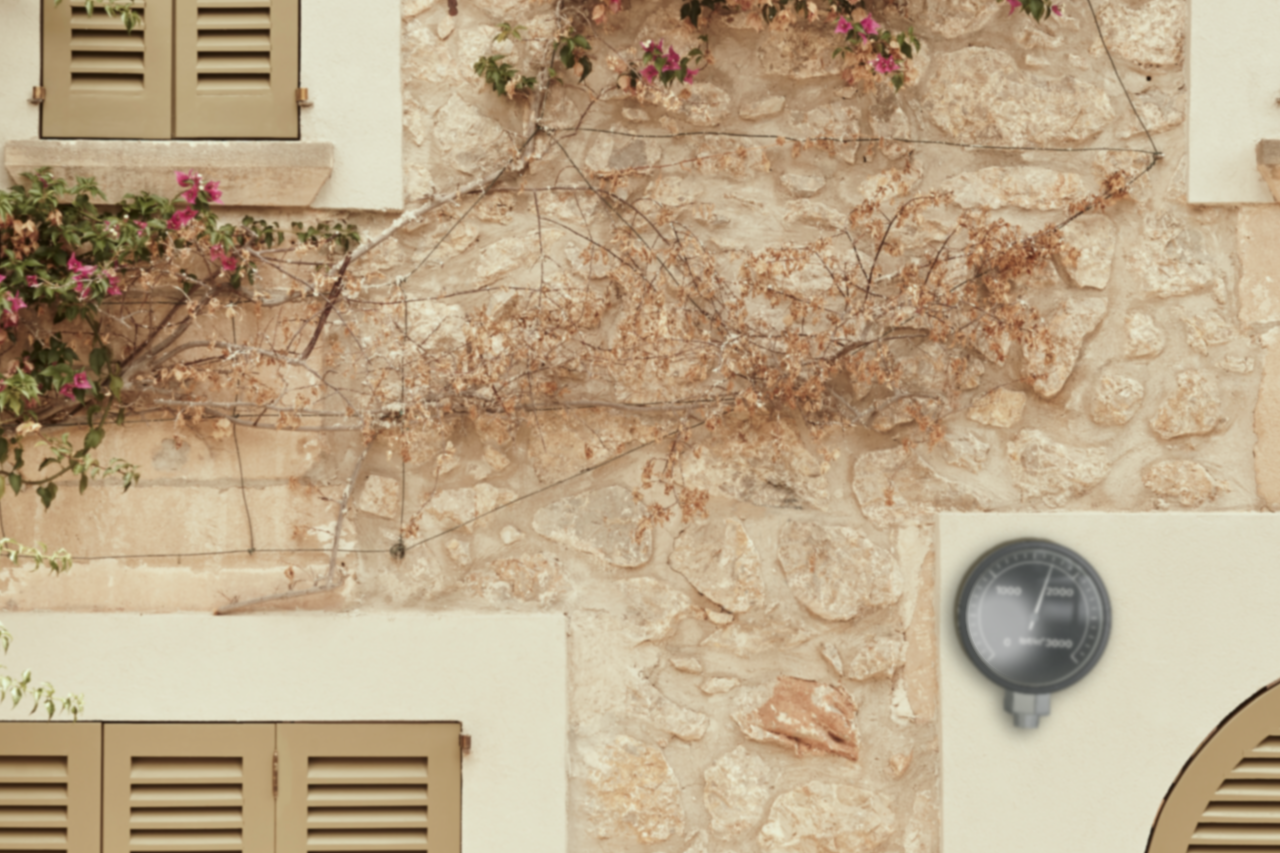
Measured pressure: 1700 psi
